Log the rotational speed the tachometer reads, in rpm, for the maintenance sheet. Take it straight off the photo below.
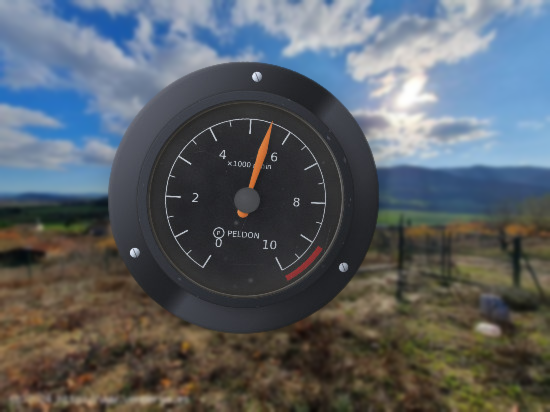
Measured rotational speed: 5500 rpm
